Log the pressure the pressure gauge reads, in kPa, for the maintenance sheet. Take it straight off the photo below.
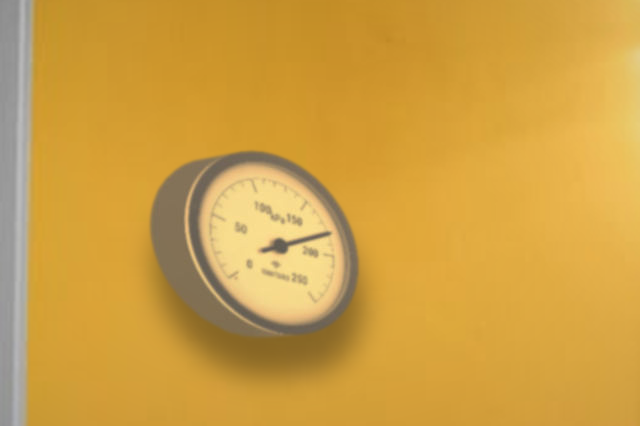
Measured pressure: 180 kPa
